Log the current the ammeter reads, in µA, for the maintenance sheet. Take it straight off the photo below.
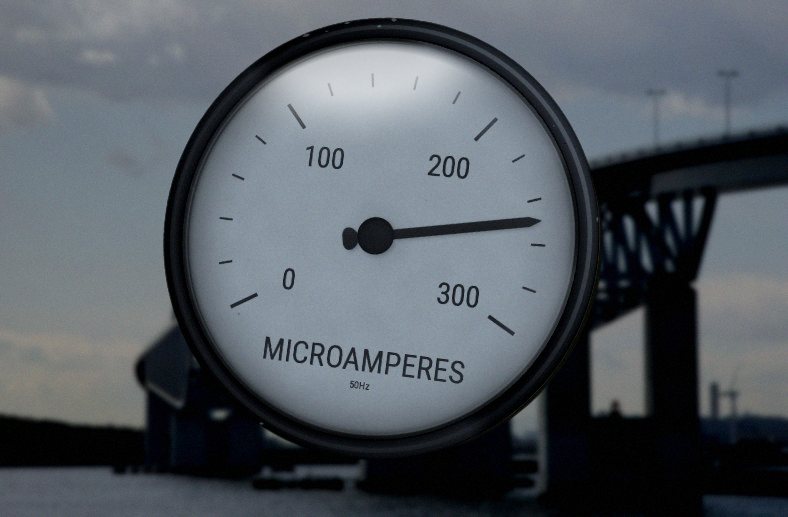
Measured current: 250 µA
